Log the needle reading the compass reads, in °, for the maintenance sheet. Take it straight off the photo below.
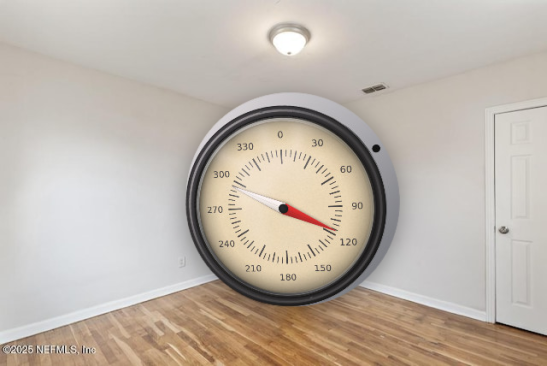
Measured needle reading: 115 °
